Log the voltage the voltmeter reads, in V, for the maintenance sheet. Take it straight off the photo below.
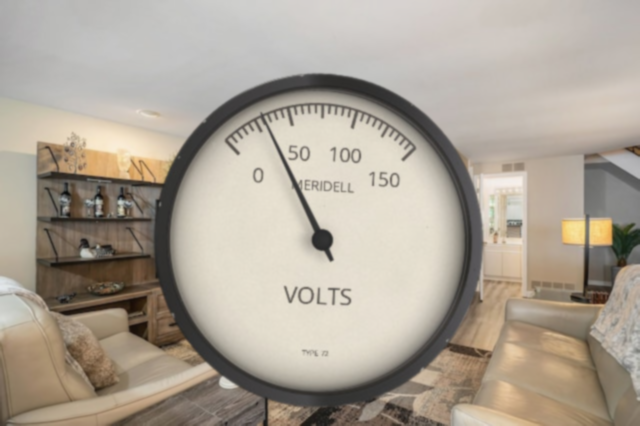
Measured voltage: 30 V
